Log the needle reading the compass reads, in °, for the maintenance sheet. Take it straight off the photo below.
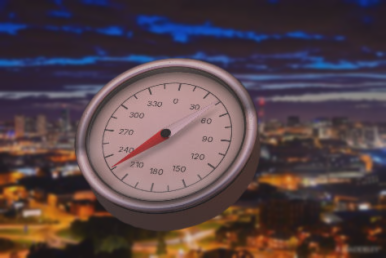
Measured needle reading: 225 °
